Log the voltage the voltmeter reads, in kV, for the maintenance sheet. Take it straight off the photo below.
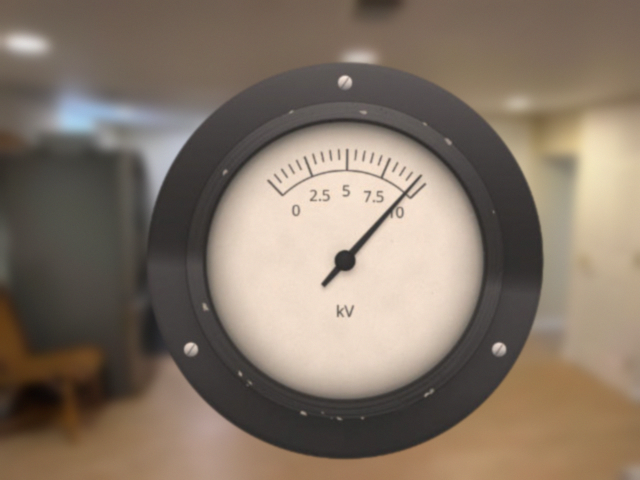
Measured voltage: 9.5 kV
